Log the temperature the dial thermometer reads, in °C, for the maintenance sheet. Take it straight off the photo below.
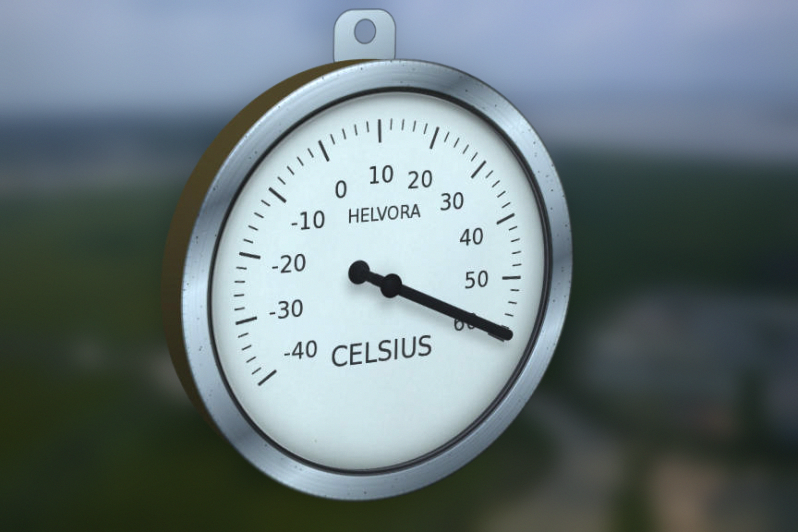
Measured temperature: 59 °C
